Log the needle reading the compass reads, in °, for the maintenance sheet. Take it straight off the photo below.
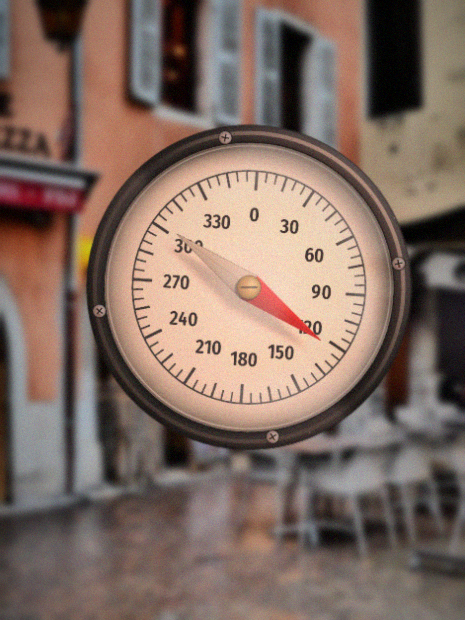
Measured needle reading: 122.5 °
